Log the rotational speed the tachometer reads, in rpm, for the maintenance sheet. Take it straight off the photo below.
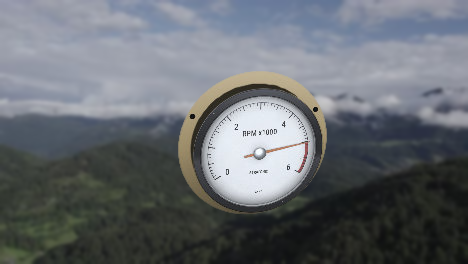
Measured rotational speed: 5000 rpm
